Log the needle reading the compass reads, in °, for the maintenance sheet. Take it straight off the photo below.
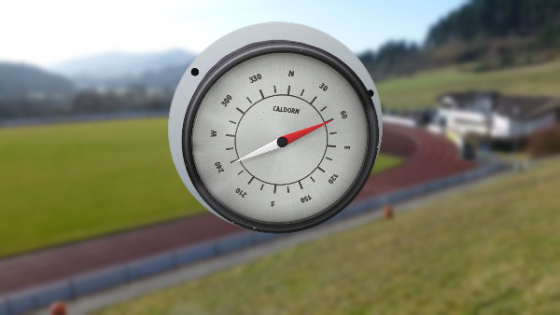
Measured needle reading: 60 °
